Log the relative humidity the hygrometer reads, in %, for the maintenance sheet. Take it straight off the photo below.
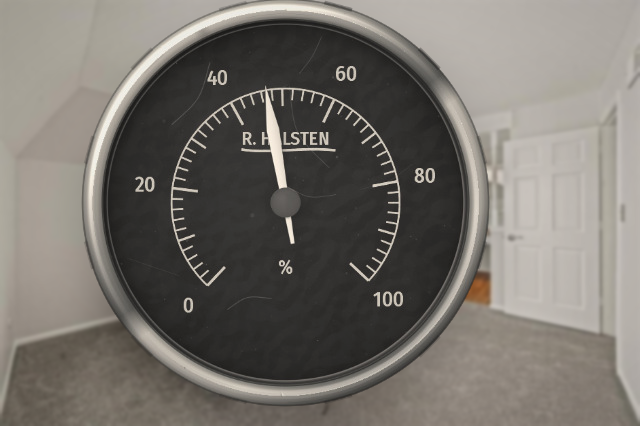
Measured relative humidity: 47 %
